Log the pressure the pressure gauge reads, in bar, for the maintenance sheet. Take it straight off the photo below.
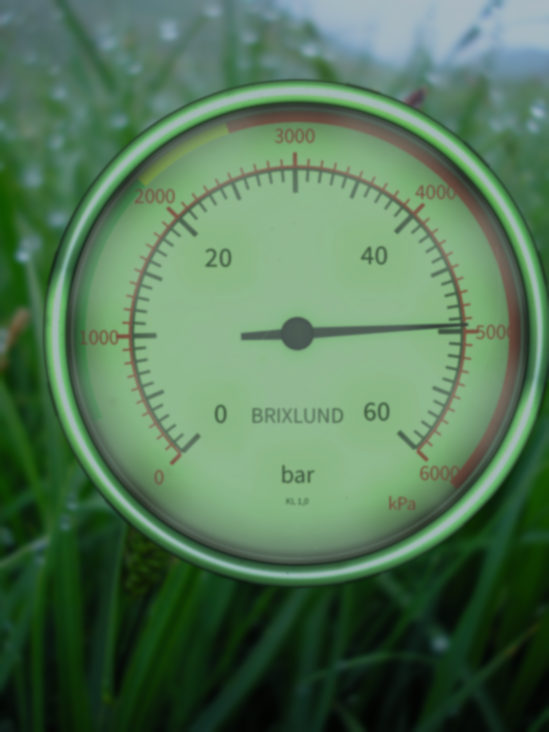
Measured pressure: 49.5 bar
